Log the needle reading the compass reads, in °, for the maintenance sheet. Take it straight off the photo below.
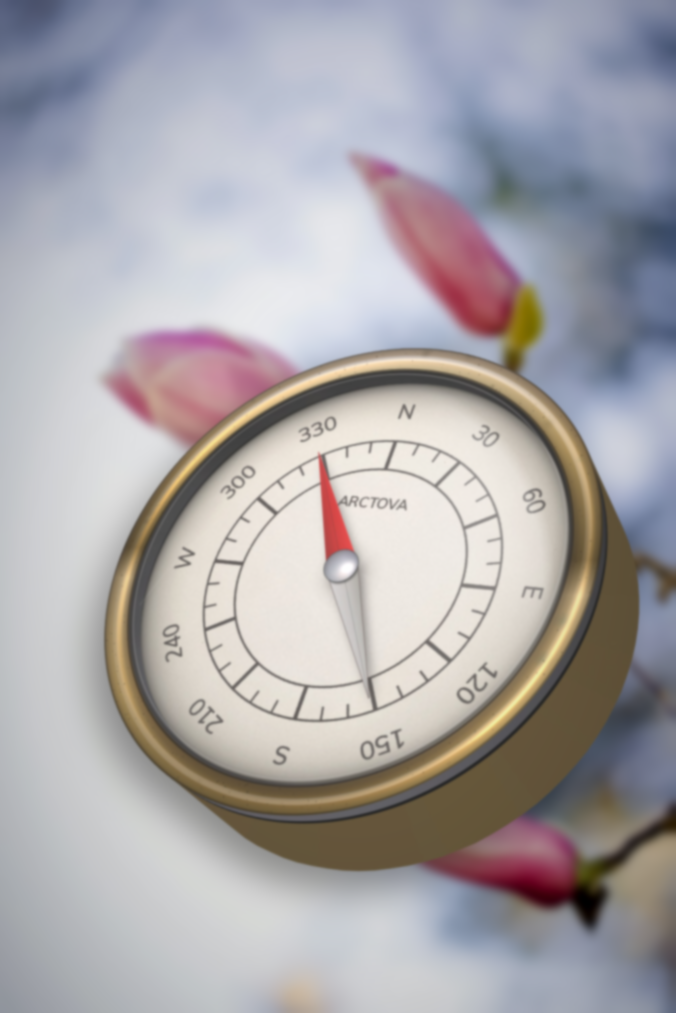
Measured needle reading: 330 °
